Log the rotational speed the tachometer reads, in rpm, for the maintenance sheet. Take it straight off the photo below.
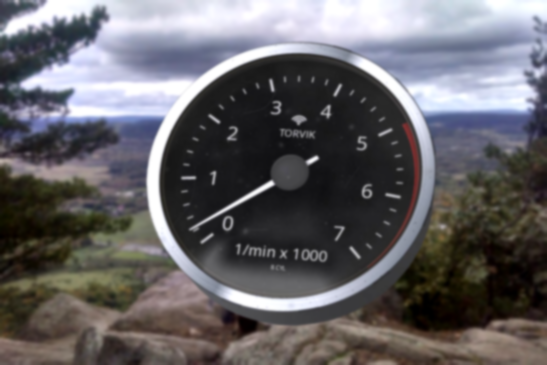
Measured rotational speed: 200 rpm
